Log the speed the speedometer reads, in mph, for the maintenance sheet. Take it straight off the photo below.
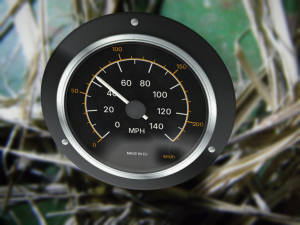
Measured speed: 45 mph
